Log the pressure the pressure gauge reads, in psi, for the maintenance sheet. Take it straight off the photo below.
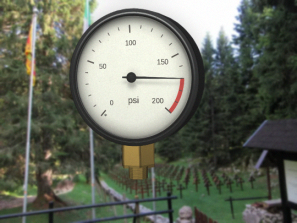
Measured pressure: 170 psi
